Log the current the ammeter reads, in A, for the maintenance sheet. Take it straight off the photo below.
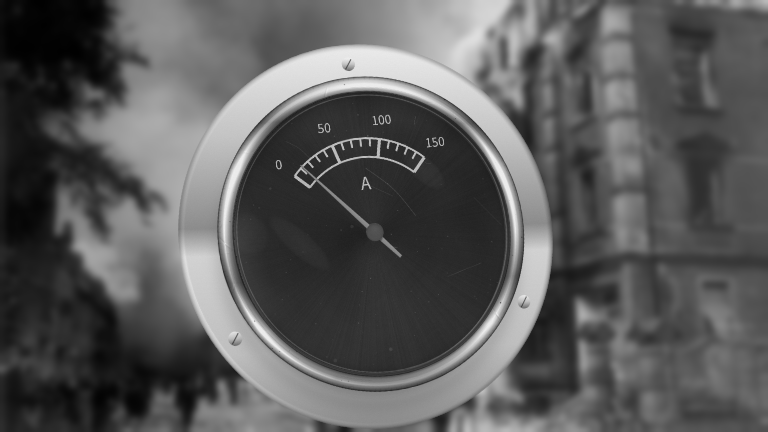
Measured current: 10 A
